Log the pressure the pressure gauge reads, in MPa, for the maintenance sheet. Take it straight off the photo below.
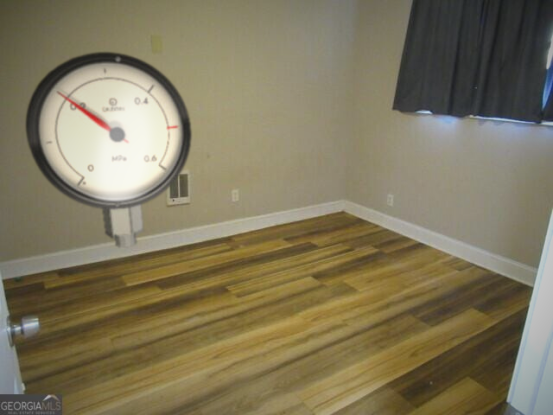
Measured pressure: 0.2 MPa
